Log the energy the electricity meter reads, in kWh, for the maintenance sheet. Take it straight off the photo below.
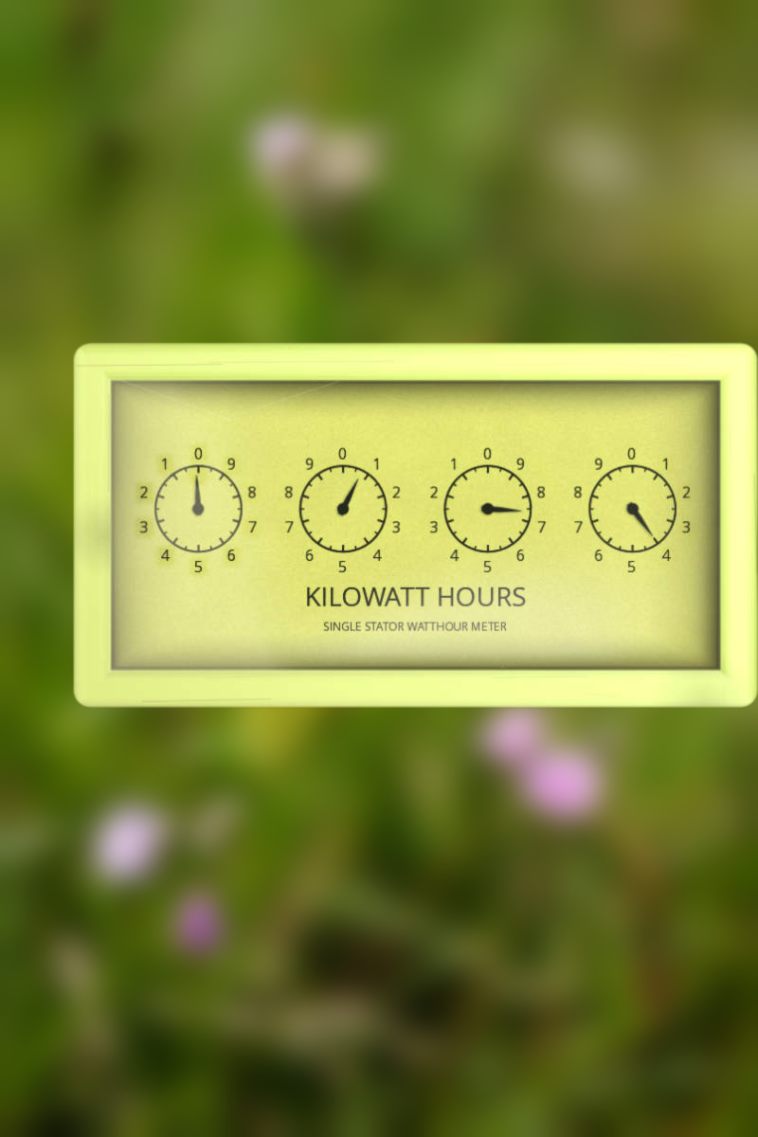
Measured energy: 74 kWh
